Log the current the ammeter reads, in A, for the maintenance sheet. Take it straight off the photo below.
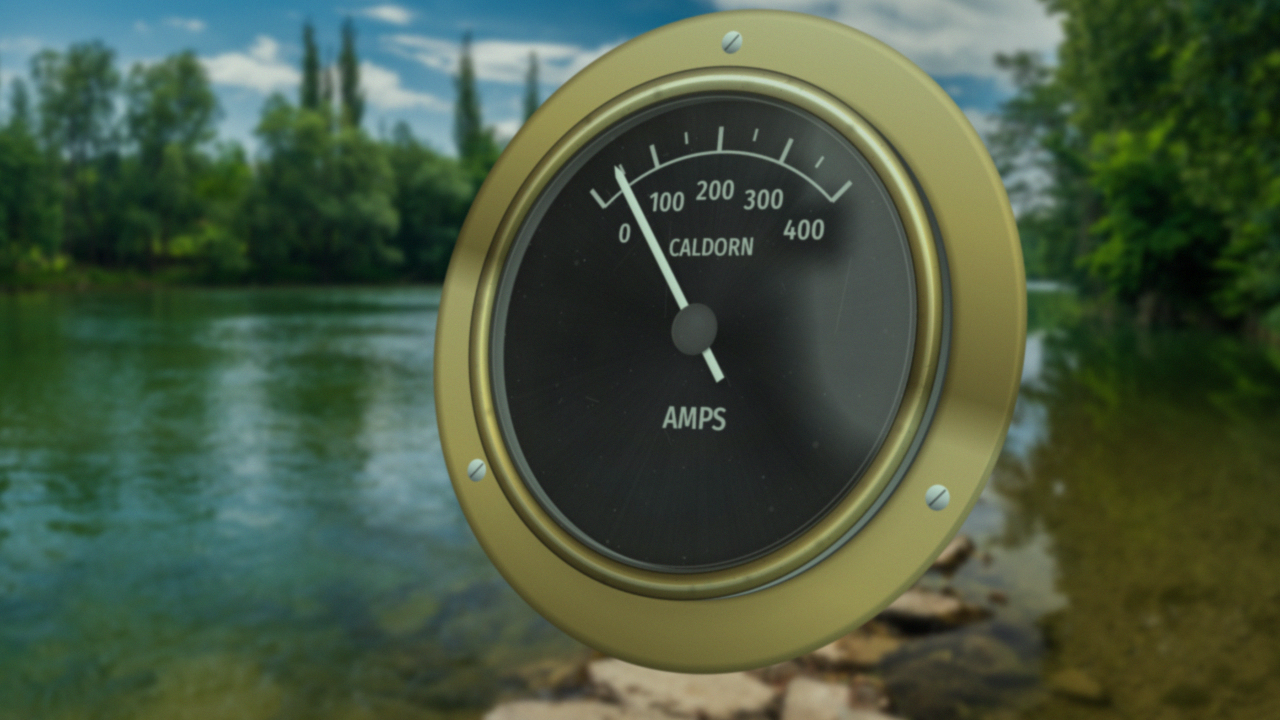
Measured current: 50 A
